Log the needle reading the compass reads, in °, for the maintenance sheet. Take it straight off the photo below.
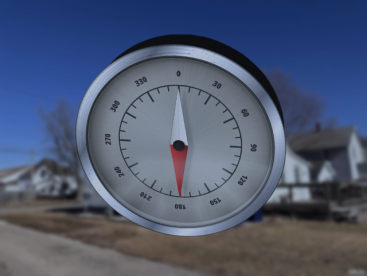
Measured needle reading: 180 °
